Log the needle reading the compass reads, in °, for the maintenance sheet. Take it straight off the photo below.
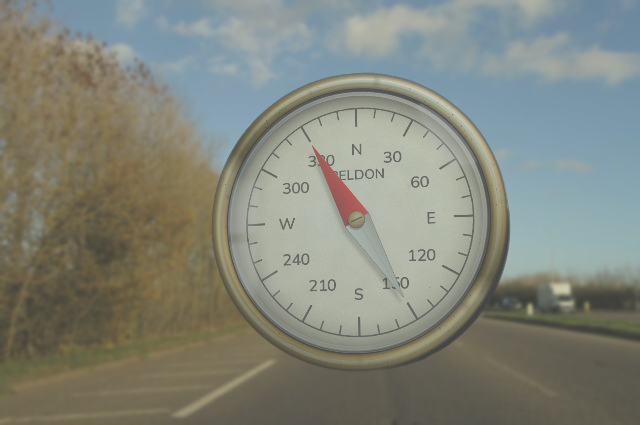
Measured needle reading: 330 °
